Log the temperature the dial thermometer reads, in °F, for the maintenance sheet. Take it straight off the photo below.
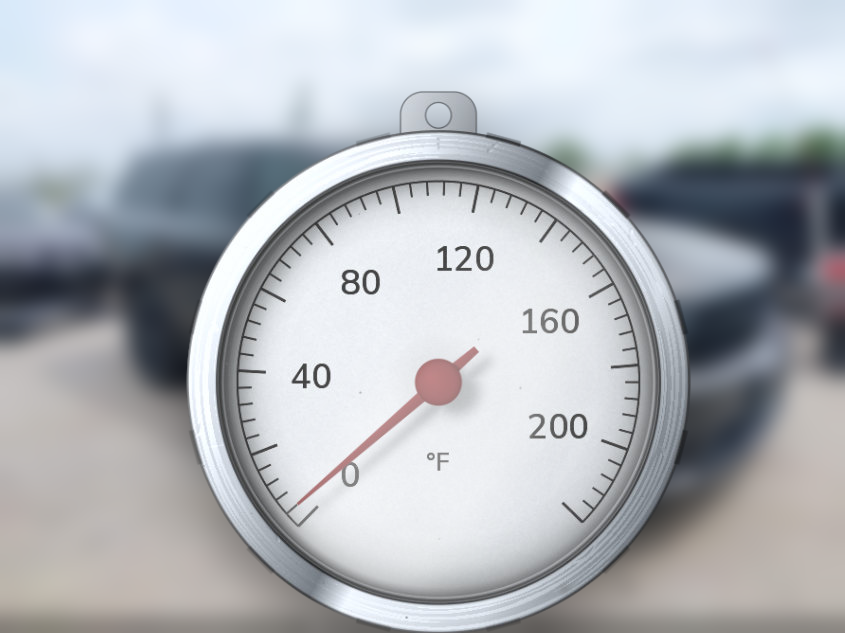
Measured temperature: 4 °F
